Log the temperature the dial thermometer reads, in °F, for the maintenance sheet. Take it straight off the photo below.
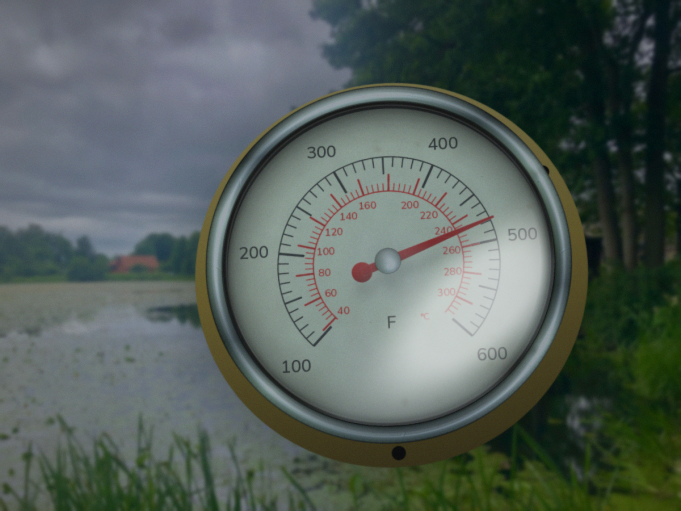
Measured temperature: 480 °F
